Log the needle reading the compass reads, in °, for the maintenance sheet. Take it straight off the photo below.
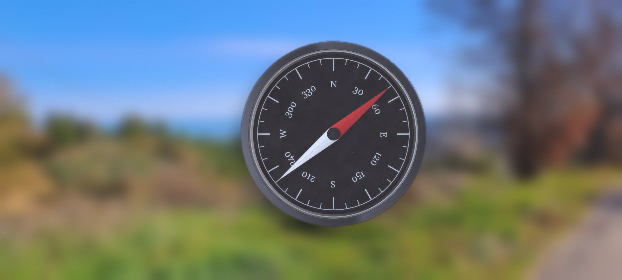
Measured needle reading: 50 °
